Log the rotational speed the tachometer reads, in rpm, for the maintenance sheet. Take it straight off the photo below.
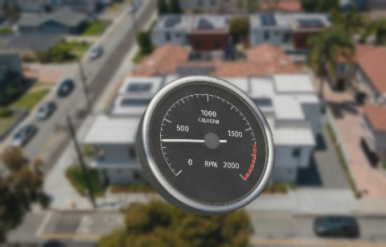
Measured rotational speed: 300 rpm
